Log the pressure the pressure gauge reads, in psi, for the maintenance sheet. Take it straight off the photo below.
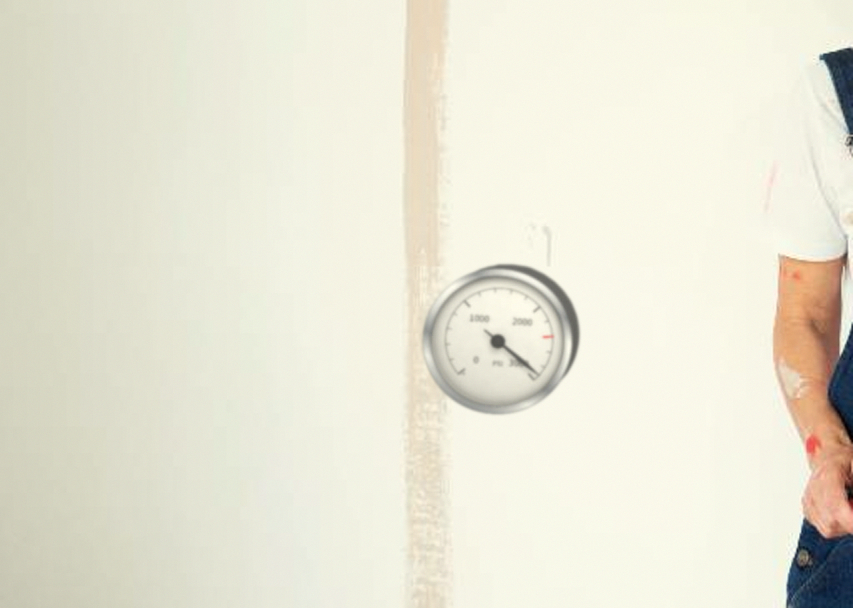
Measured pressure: 2900 psi
